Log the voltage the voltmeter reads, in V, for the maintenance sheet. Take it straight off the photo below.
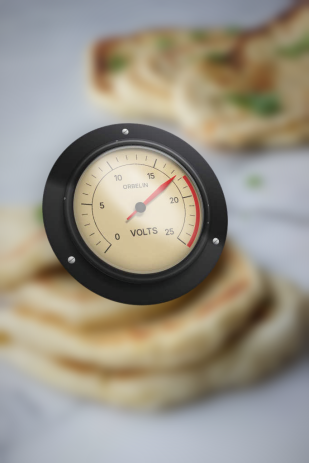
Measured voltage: 17.5 V
